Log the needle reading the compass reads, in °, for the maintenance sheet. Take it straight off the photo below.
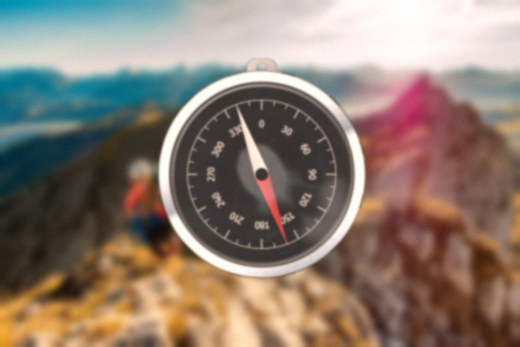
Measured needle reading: 160 °
